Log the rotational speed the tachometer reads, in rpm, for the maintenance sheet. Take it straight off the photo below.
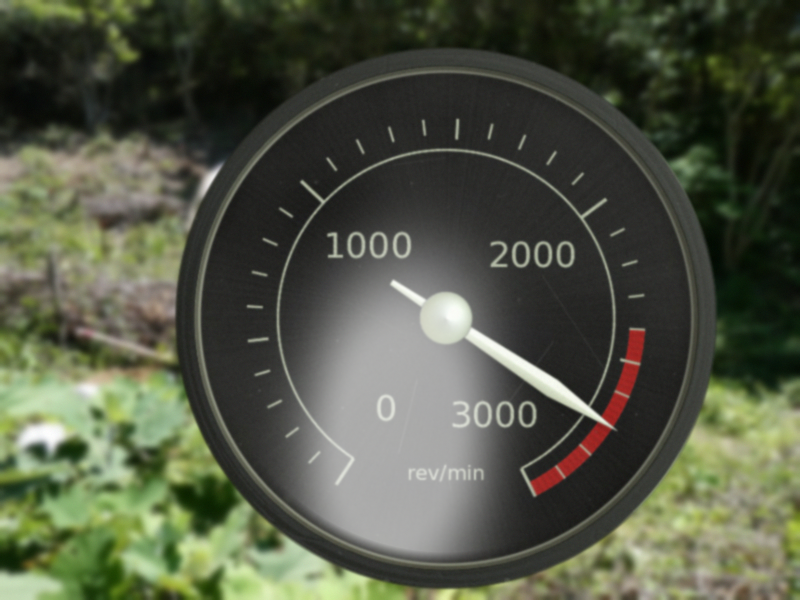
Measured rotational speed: 2700 rpm
